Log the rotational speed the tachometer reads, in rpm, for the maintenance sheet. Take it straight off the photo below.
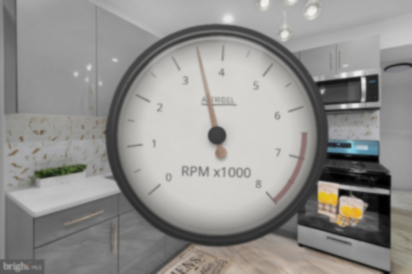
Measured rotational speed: 3500 rpm
